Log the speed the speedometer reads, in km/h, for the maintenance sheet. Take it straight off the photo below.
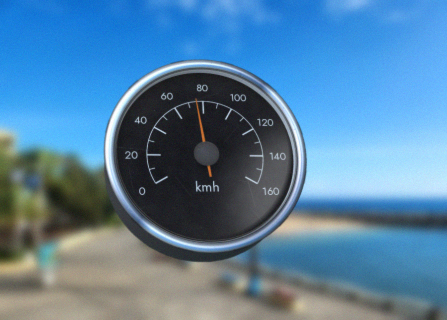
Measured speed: 75 km/h
